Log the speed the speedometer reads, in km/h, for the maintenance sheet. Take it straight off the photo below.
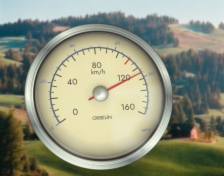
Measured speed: 125 km/h
